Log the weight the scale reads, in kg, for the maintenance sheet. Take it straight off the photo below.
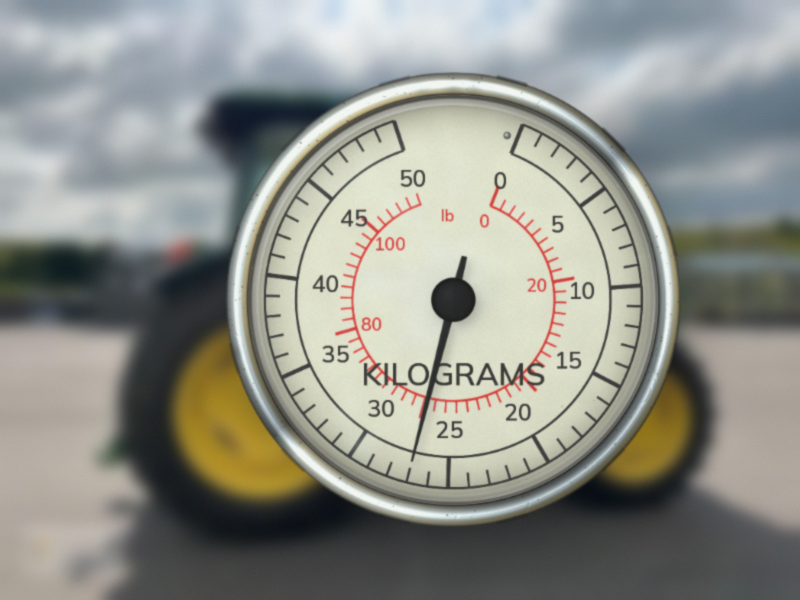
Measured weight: 27 kg
